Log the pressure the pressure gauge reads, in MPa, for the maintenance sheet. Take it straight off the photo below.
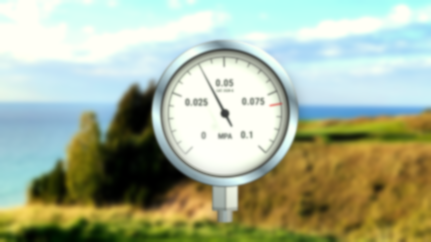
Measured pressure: 0.04 MPa
